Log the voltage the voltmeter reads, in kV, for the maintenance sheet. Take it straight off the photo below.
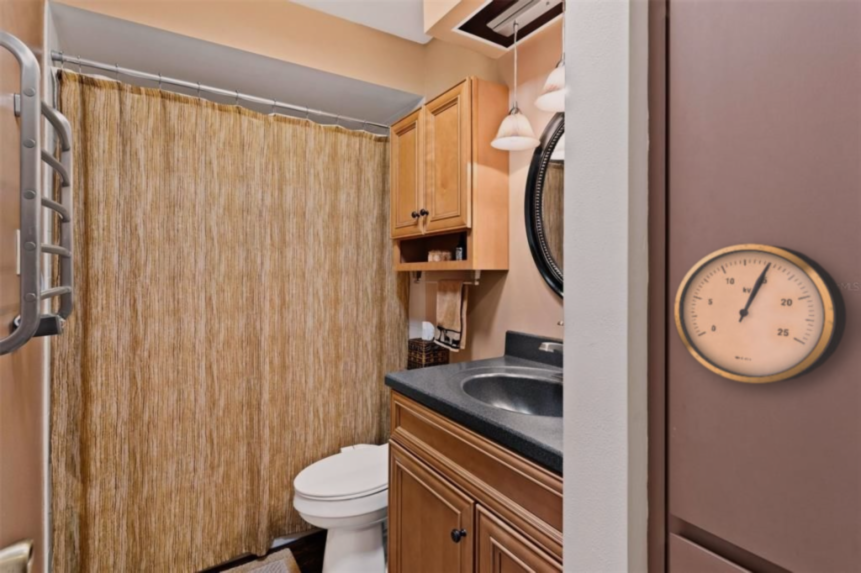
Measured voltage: 15 kV
